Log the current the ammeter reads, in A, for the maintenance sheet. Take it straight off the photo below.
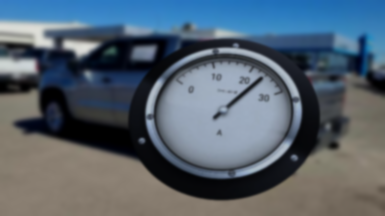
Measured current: 24 A
